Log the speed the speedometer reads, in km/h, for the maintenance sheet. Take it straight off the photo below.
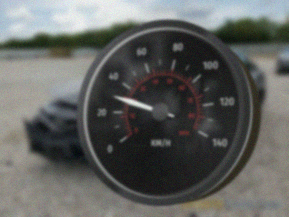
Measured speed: 30 km/h
